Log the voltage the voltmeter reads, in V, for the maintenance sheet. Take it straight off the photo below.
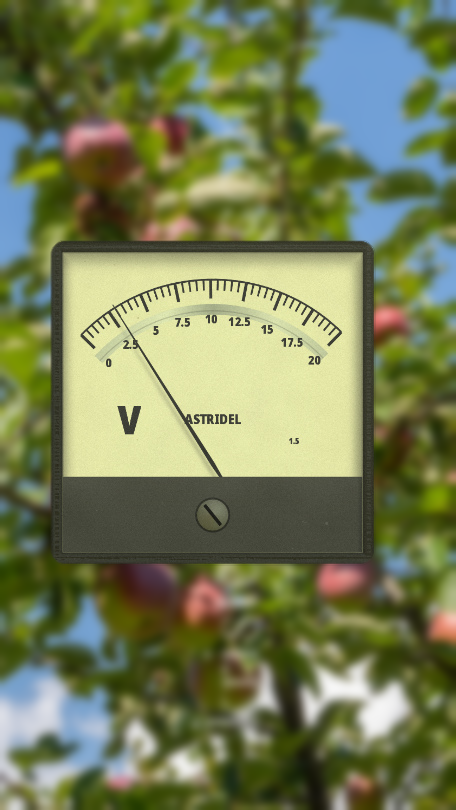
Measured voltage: 3 V
